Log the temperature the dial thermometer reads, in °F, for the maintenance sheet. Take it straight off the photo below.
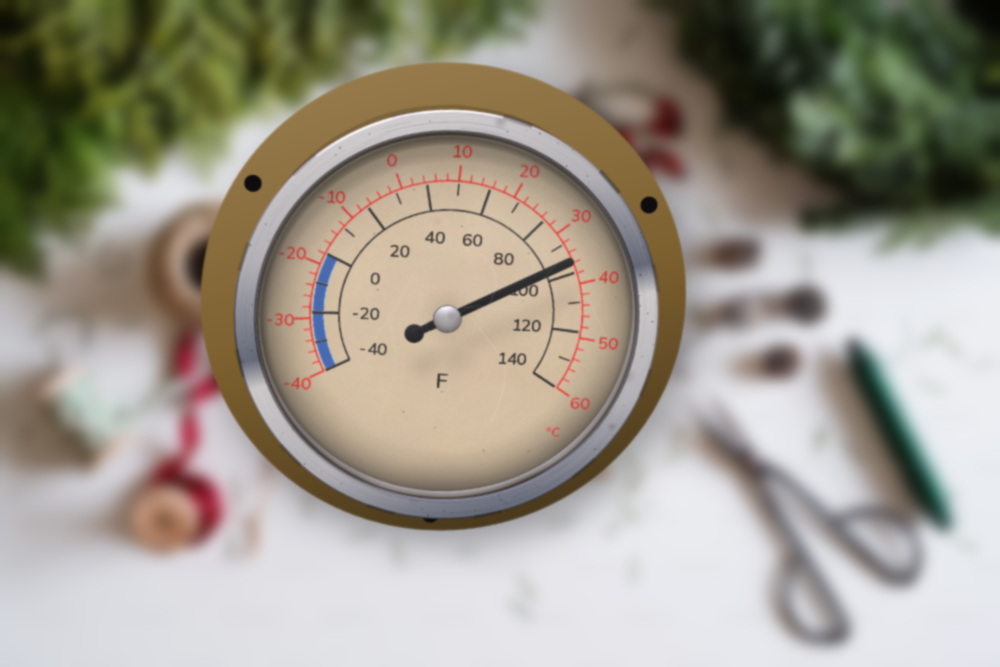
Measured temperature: 95 °F
